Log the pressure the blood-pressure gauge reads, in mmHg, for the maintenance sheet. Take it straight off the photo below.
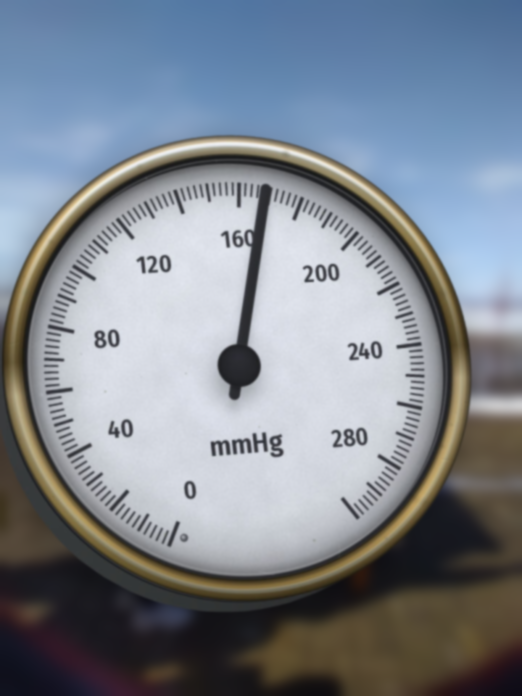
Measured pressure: 168 mmHg
